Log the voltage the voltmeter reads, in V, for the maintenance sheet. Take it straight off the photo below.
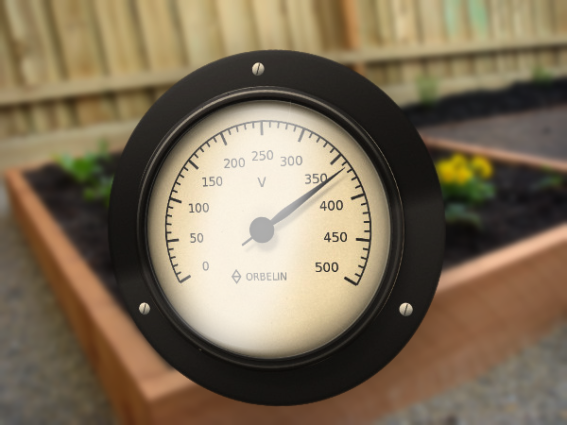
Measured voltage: 365 V
